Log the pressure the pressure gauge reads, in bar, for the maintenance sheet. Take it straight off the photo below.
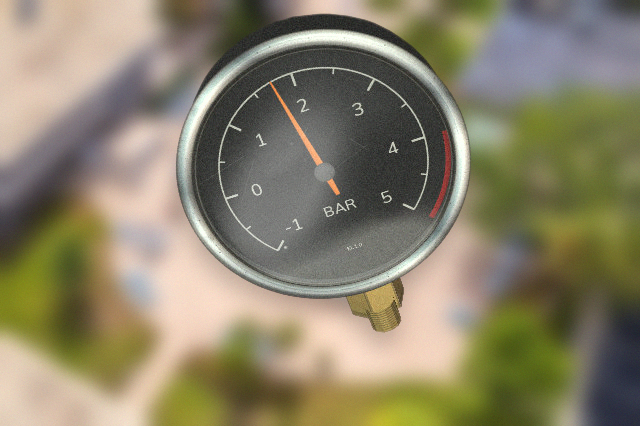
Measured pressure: 1.75 bar
